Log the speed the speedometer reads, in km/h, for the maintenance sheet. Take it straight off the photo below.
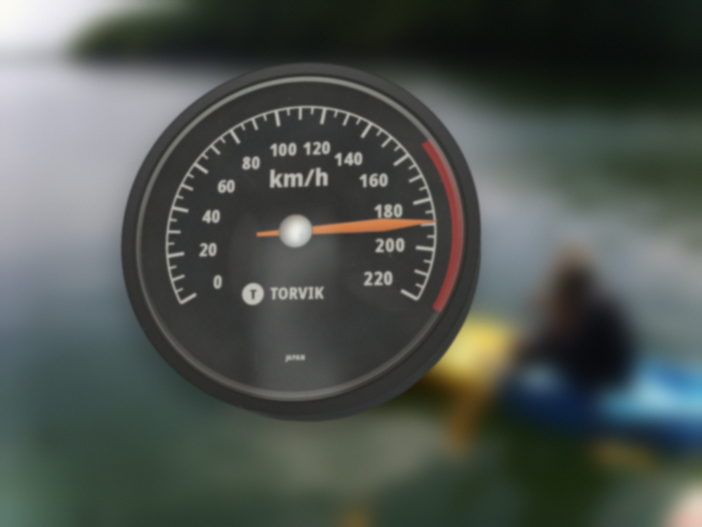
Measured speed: 190 km/h
